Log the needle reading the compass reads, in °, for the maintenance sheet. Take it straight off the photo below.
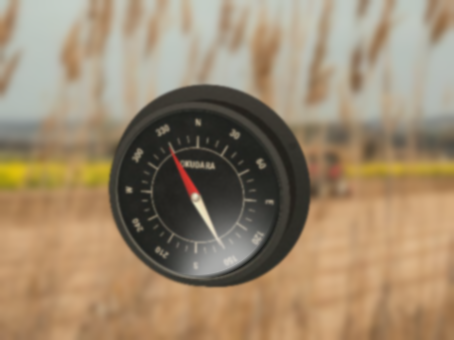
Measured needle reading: 330 °
